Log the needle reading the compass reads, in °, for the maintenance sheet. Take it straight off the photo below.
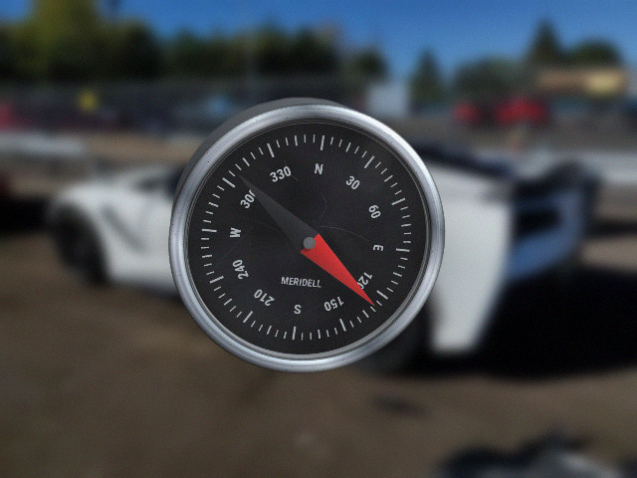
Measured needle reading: 127.5 °
